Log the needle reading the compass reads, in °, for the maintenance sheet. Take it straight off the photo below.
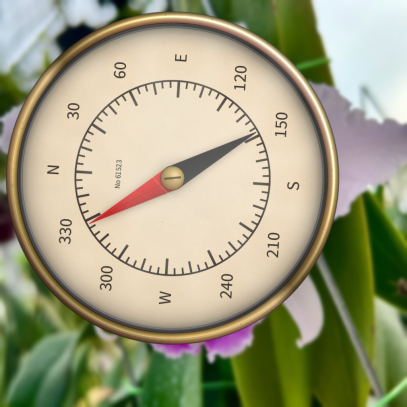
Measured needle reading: 327.5 °
